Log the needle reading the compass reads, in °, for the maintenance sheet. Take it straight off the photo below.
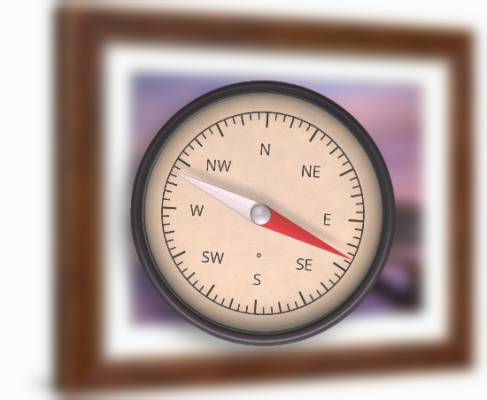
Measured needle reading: 112.5 °
